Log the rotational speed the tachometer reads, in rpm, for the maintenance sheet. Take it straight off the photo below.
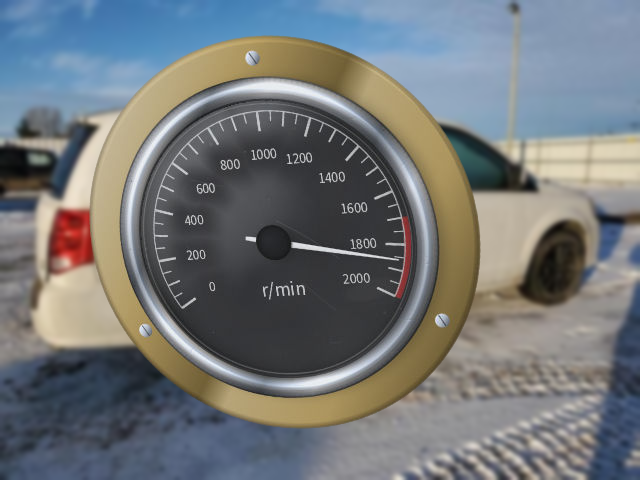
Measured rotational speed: 1850 rpm
